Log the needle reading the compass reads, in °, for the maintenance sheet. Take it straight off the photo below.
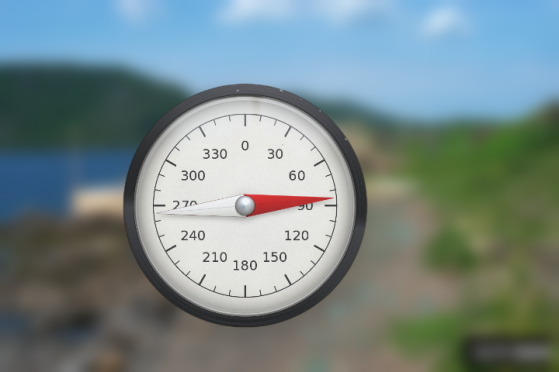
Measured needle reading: 85 °
